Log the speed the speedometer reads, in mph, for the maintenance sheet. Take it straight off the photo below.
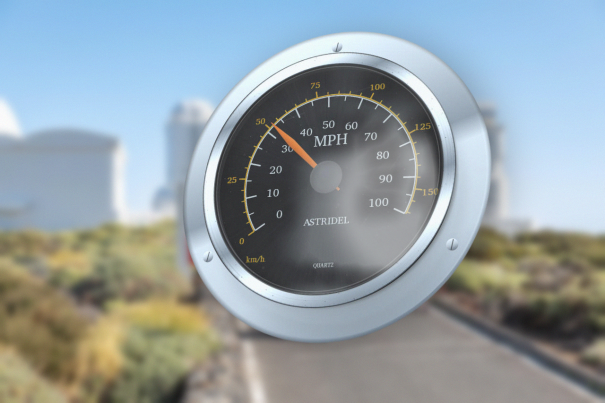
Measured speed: 32.5 mph
